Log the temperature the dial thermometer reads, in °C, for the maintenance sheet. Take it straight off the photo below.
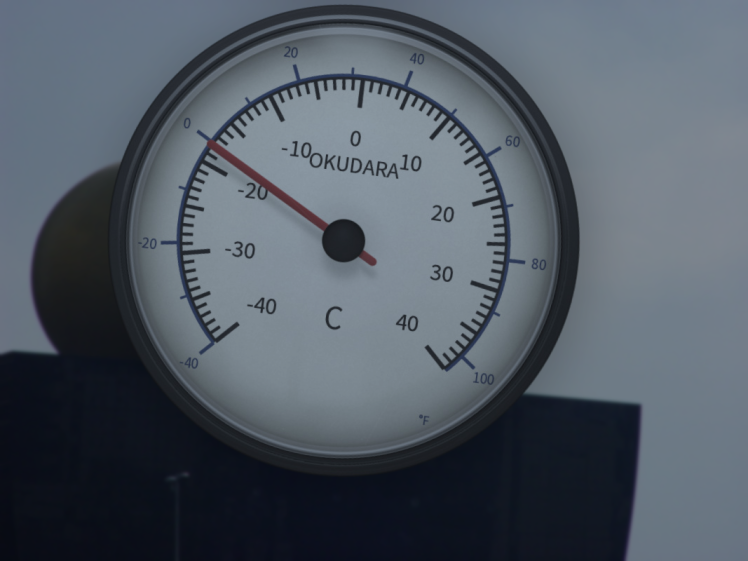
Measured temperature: -18 °C
